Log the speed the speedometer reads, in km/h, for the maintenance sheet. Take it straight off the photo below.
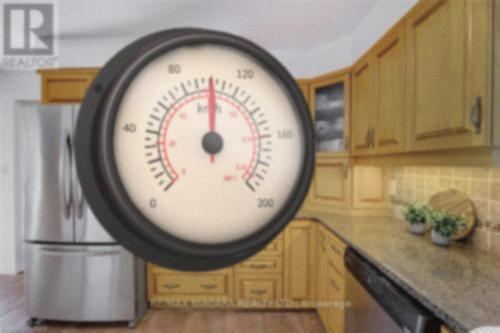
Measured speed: 100 km/h
